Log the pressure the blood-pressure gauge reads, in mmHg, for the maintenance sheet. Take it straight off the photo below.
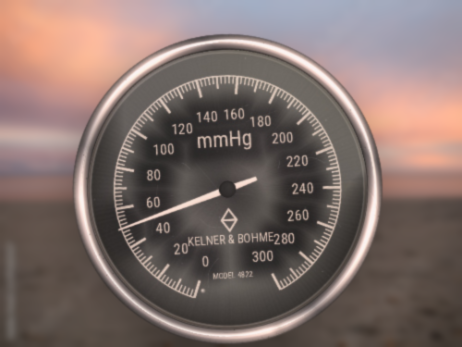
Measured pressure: 50 mmHg
